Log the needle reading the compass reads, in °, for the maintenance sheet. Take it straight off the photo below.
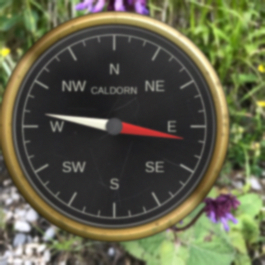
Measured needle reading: 100 °
